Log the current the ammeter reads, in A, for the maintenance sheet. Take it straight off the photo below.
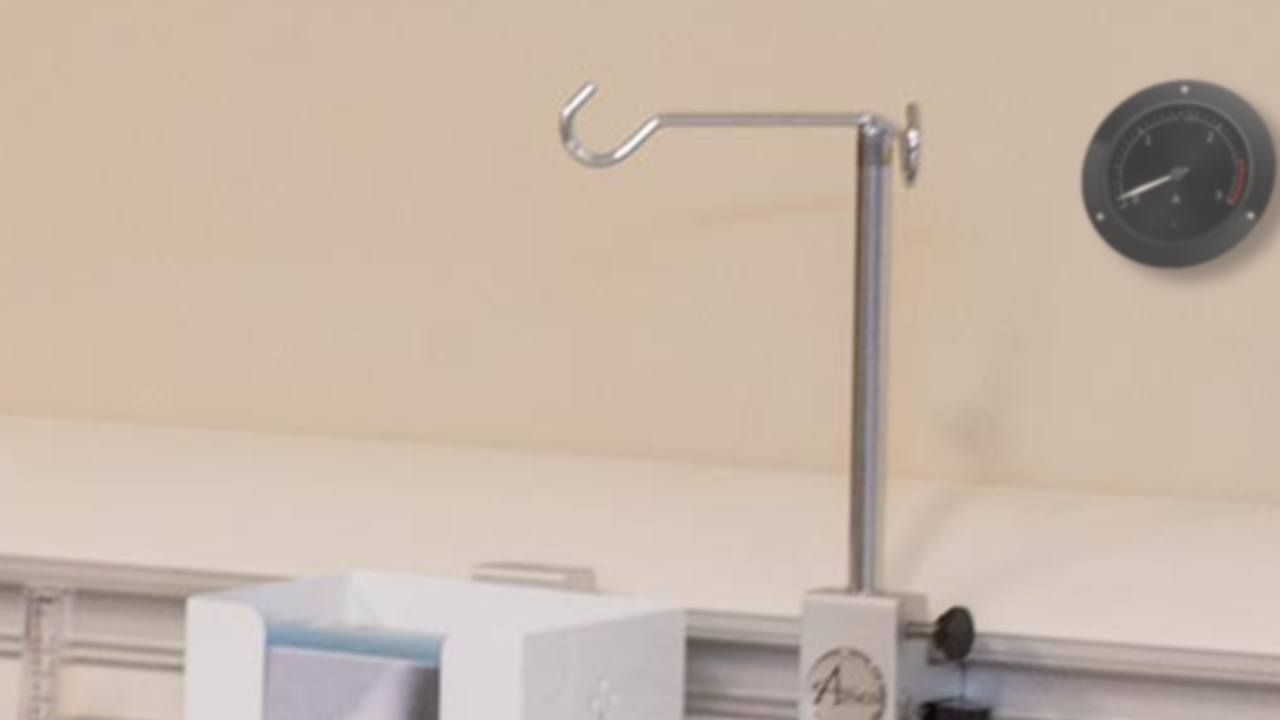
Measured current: 0.1 A
